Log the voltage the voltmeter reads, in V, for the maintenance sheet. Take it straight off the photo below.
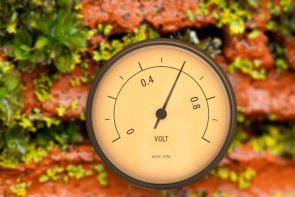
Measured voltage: 0.6 V
